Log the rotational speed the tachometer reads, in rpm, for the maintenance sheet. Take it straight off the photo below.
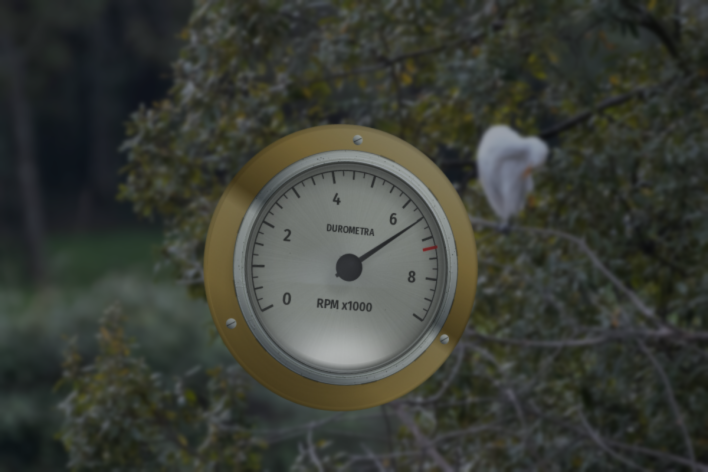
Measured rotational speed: 6500 rpm
